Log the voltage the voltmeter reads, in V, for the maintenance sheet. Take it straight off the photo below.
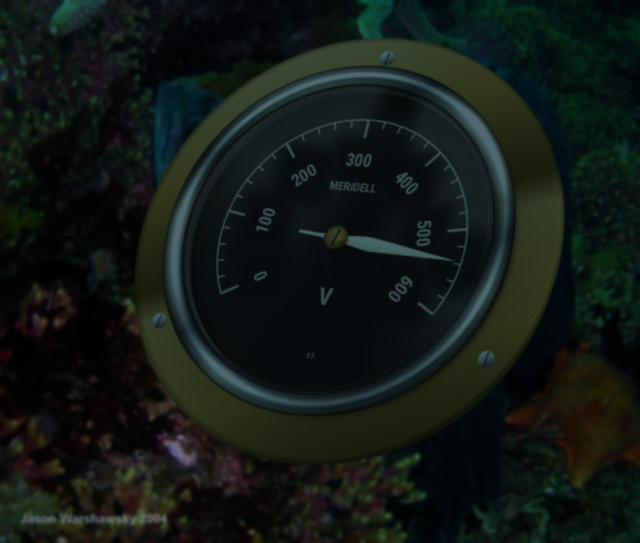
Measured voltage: 540 V
